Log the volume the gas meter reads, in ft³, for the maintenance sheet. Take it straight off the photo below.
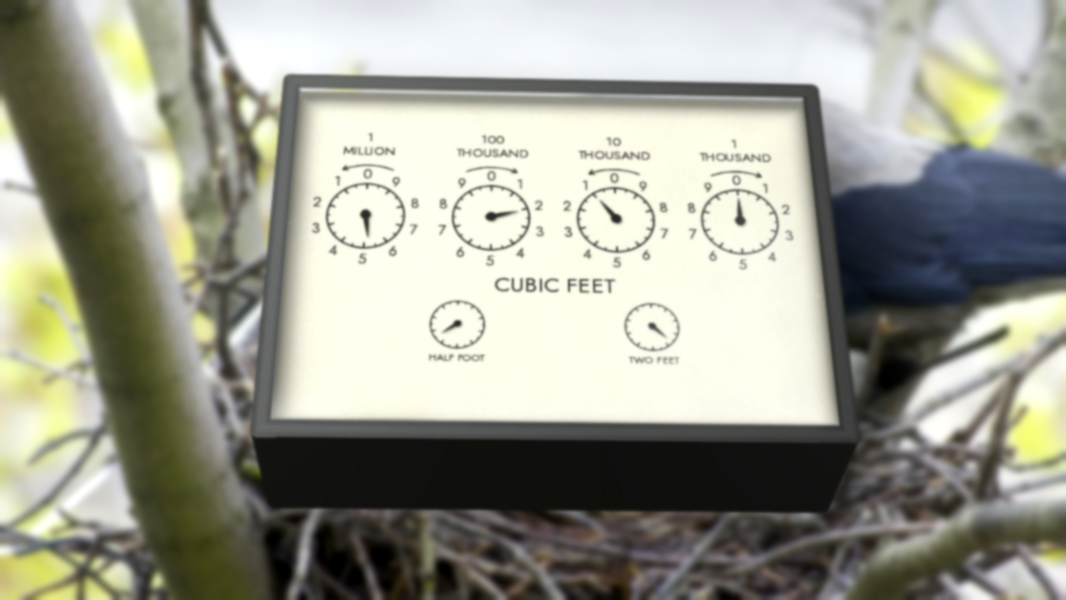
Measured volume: 521000 ft³
